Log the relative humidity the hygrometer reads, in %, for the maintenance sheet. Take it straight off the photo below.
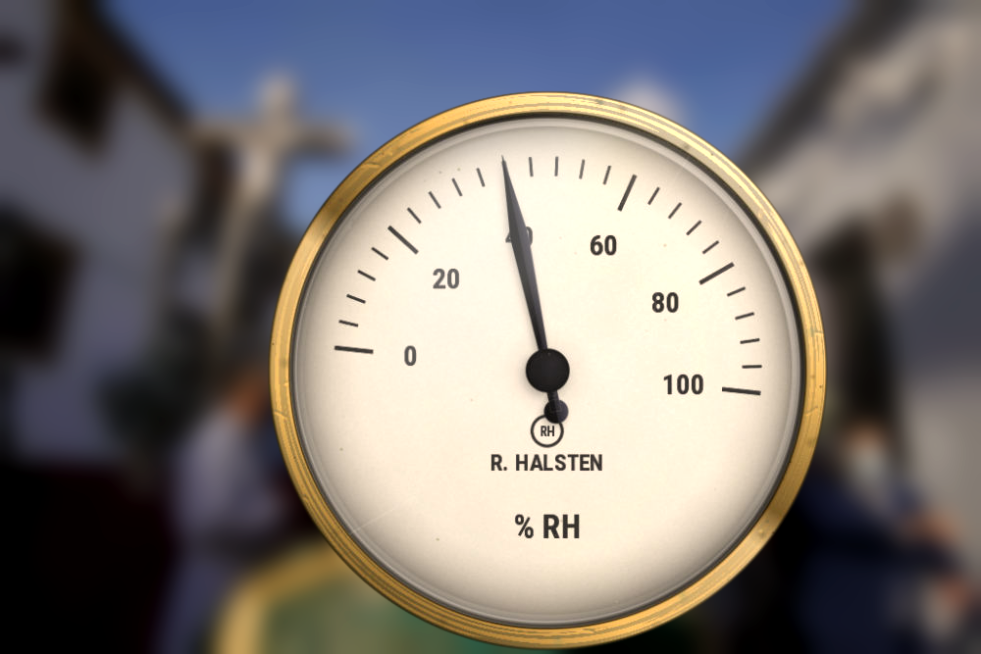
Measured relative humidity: 40 %
